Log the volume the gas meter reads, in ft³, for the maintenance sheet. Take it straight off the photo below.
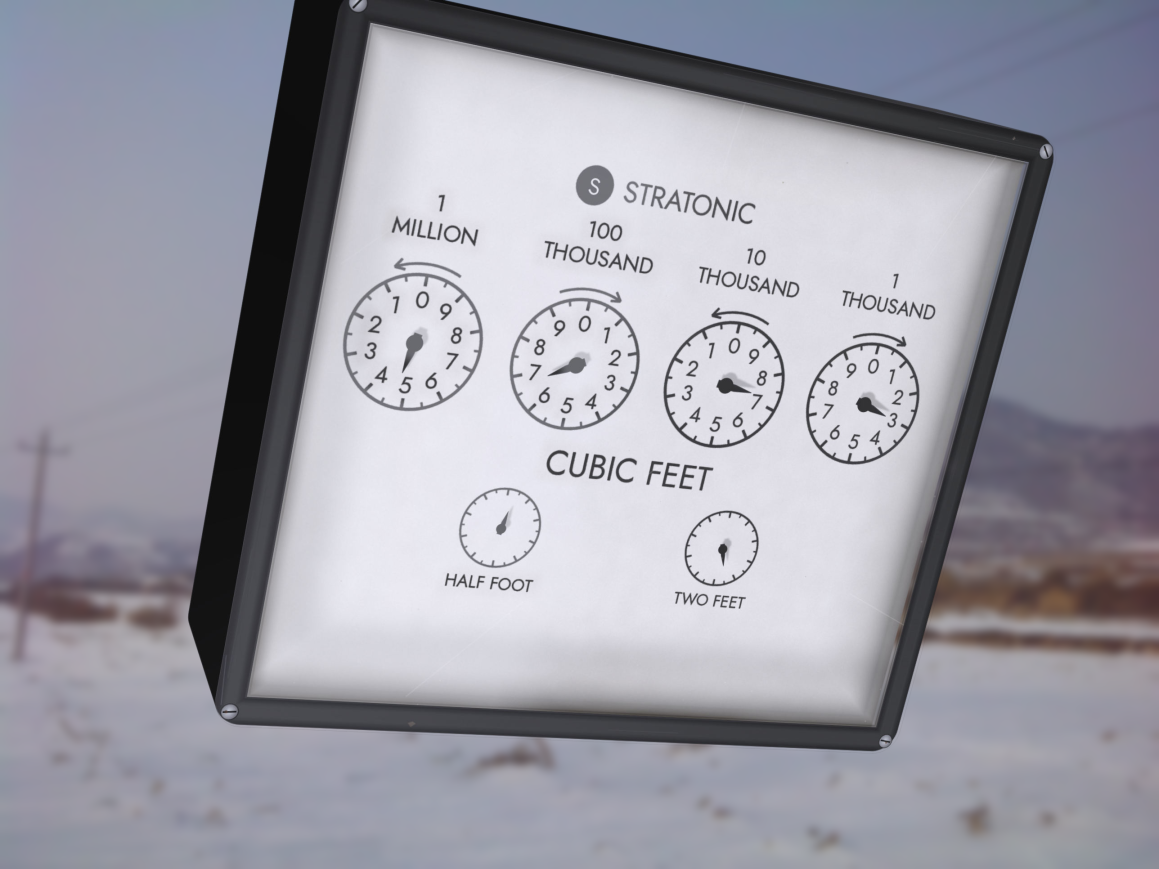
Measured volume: 467300 ft³
